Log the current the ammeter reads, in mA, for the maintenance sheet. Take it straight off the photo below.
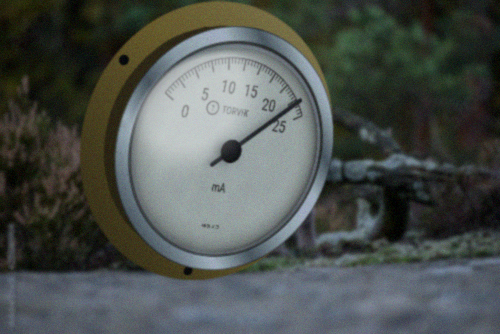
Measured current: 22.5 mA
